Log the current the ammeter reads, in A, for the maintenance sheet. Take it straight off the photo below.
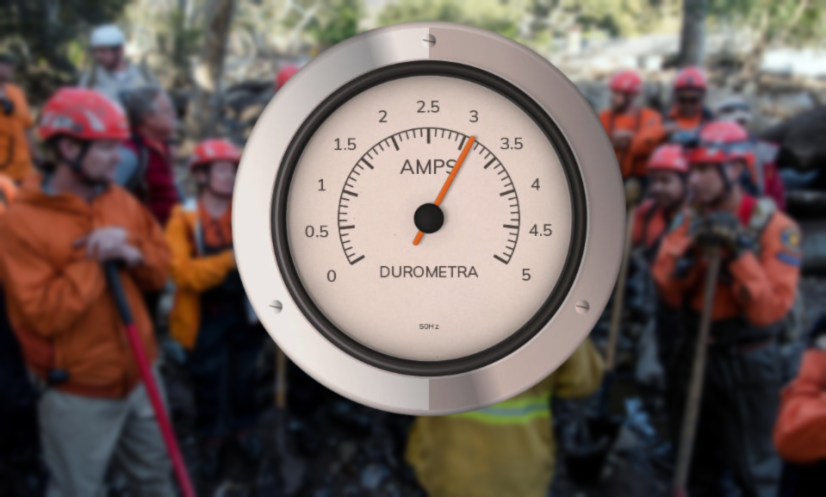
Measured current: 3.1 A
